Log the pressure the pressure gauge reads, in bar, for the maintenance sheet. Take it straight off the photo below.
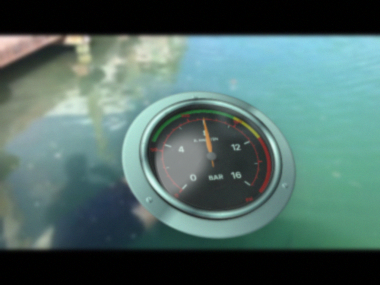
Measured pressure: 8 bar
